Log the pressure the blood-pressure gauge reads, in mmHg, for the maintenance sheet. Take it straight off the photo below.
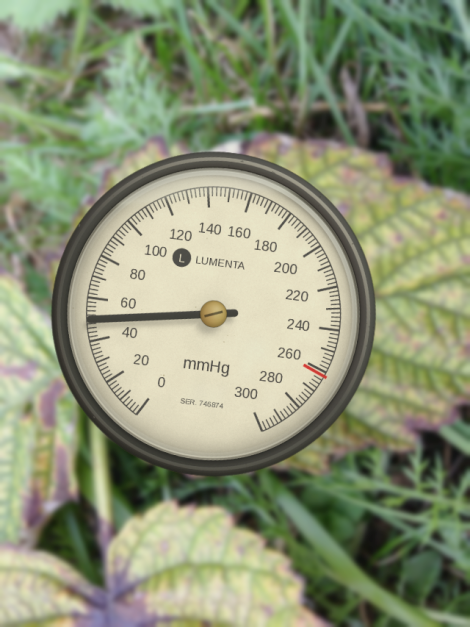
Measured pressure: 50 mmHg
